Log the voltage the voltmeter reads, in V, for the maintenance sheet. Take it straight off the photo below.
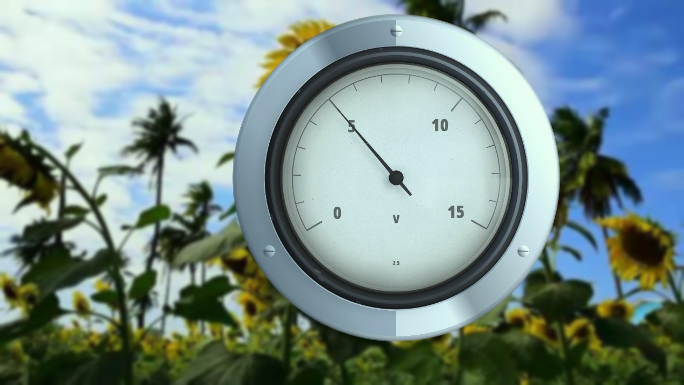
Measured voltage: 5 V
